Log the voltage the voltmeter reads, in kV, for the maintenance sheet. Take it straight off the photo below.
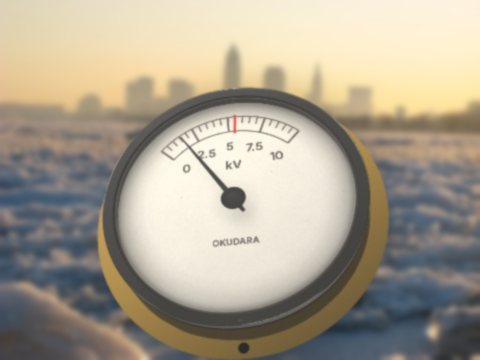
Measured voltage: 1.5 kV
